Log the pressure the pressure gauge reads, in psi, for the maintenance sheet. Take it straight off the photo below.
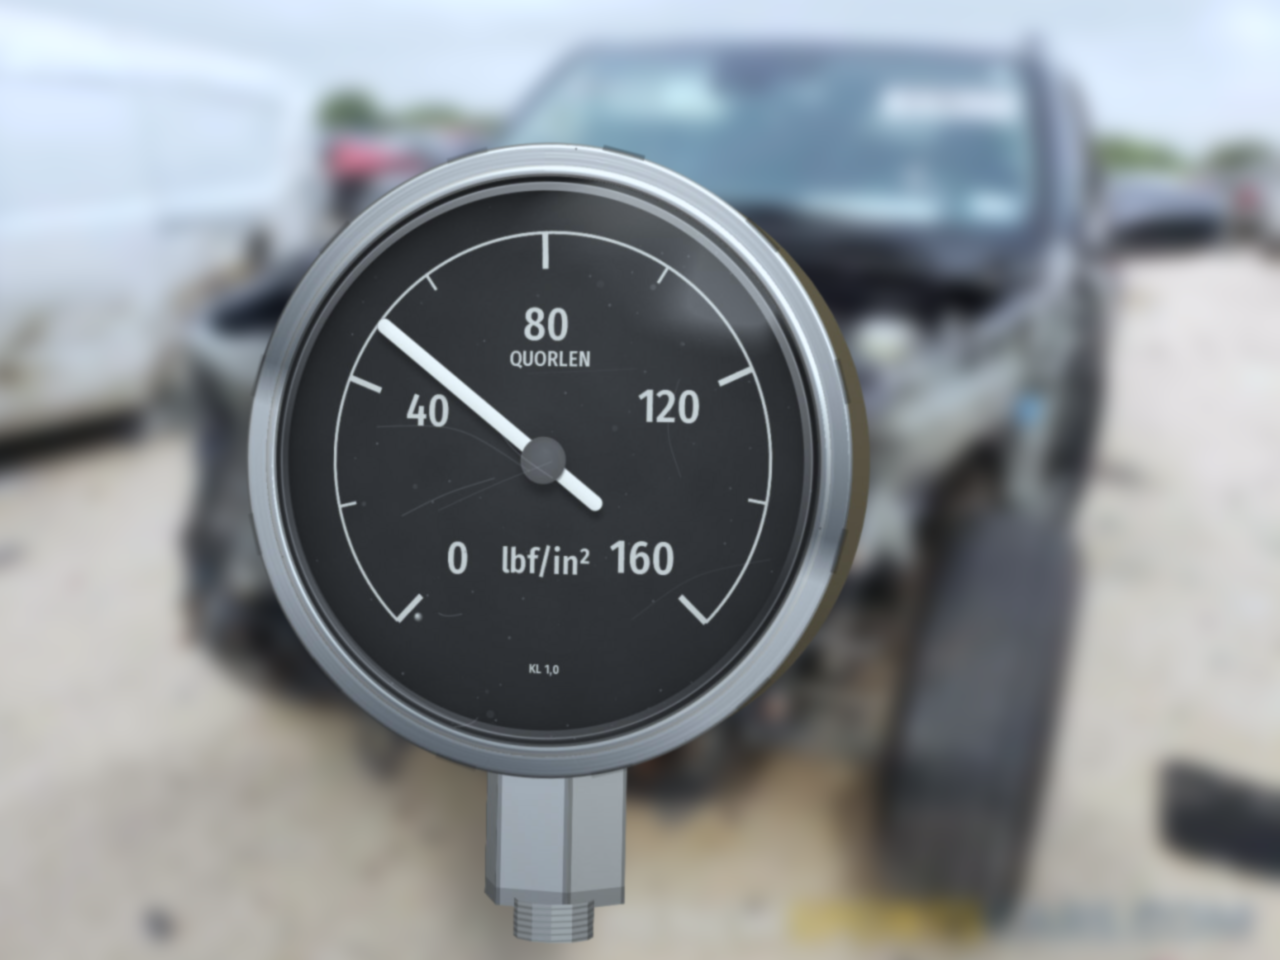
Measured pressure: 50 psi
